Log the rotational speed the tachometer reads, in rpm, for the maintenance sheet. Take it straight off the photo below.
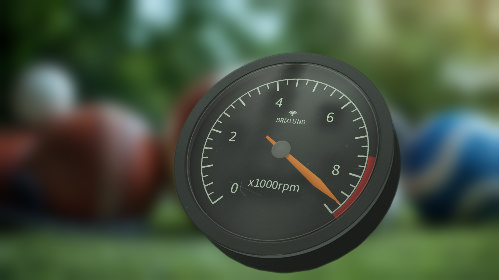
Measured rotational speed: 8750 rpm
